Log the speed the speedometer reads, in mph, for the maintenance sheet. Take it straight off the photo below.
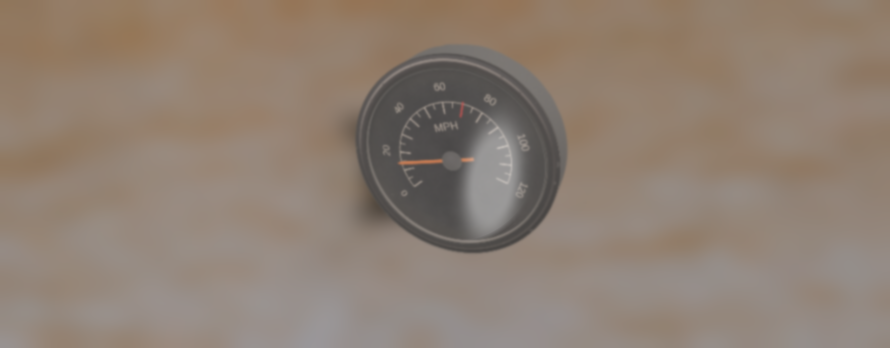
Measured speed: 15 mph
